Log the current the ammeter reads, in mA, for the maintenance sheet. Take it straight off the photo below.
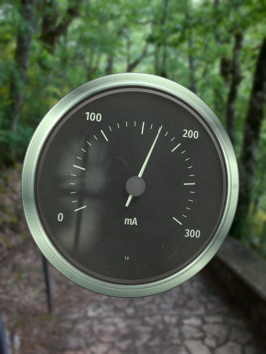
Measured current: 170 mA
